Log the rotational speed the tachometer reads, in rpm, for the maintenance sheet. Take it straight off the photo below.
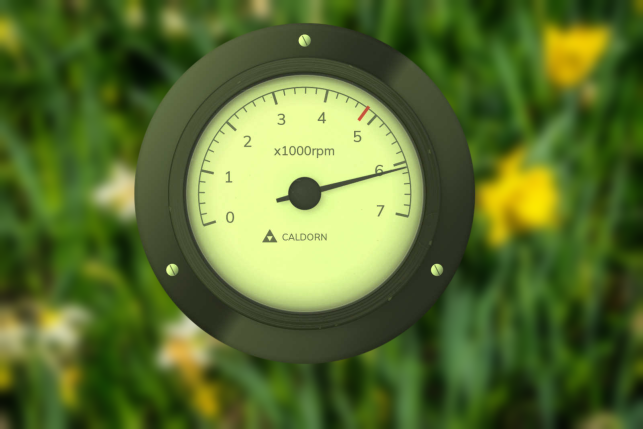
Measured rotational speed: 6100 rpm
